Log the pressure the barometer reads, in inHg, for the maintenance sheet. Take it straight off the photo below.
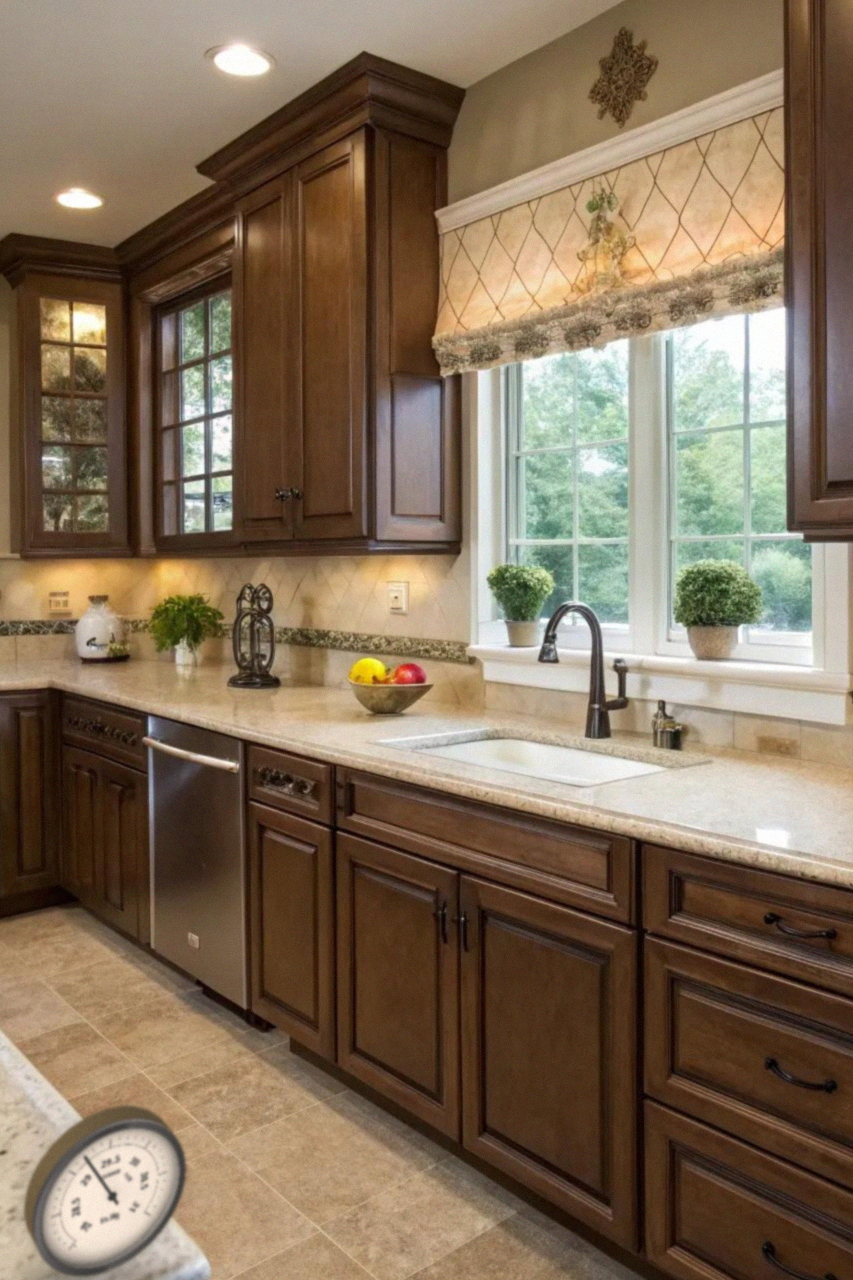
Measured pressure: 29.2 inHg
